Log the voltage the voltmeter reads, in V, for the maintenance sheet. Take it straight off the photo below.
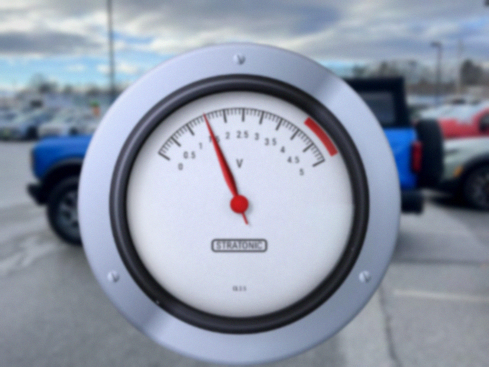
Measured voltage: 1.5 V
